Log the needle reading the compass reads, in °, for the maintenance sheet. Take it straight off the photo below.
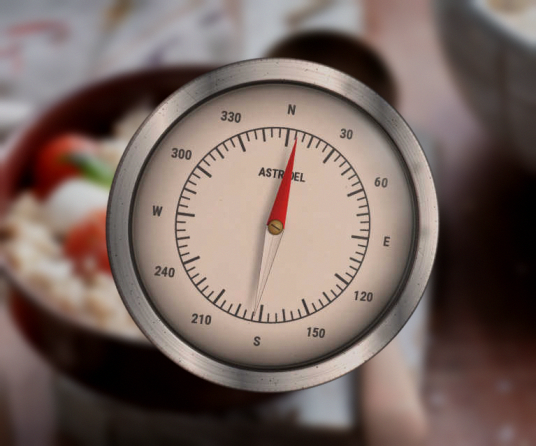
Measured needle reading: 5 °
